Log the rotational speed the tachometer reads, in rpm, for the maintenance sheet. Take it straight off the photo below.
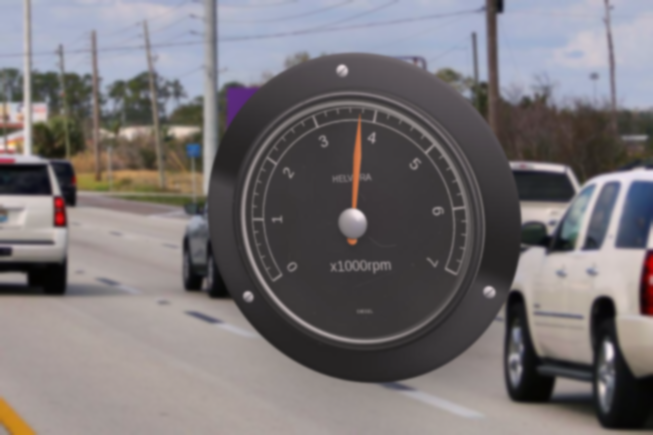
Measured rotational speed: 3800 rpm
